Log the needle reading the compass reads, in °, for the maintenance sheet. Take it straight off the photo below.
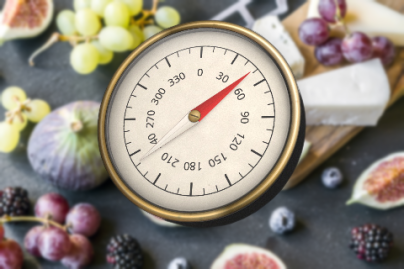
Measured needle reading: 50 °
